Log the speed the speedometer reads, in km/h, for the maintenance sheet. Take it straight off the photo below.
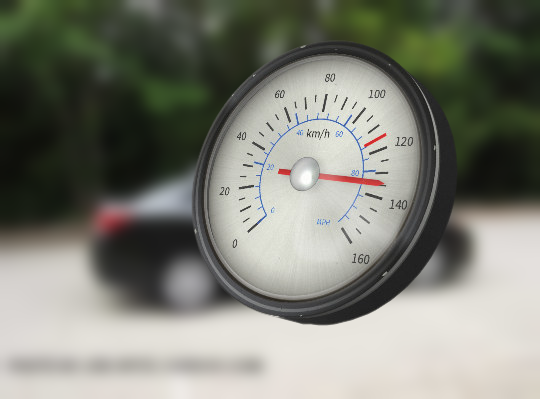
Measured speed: 135 km/h
